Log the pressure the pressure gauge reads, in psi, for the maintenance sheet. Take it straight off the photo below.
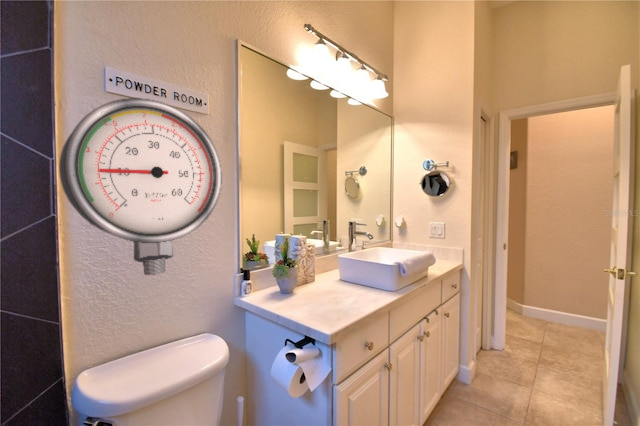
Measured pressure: 10 psi
